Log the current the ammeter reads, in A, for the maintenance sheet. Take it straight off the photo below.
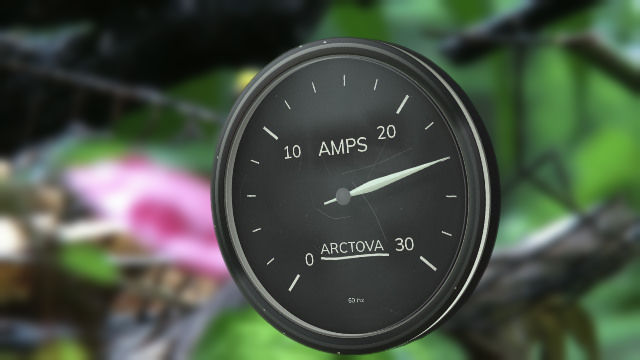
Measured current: 24 A
